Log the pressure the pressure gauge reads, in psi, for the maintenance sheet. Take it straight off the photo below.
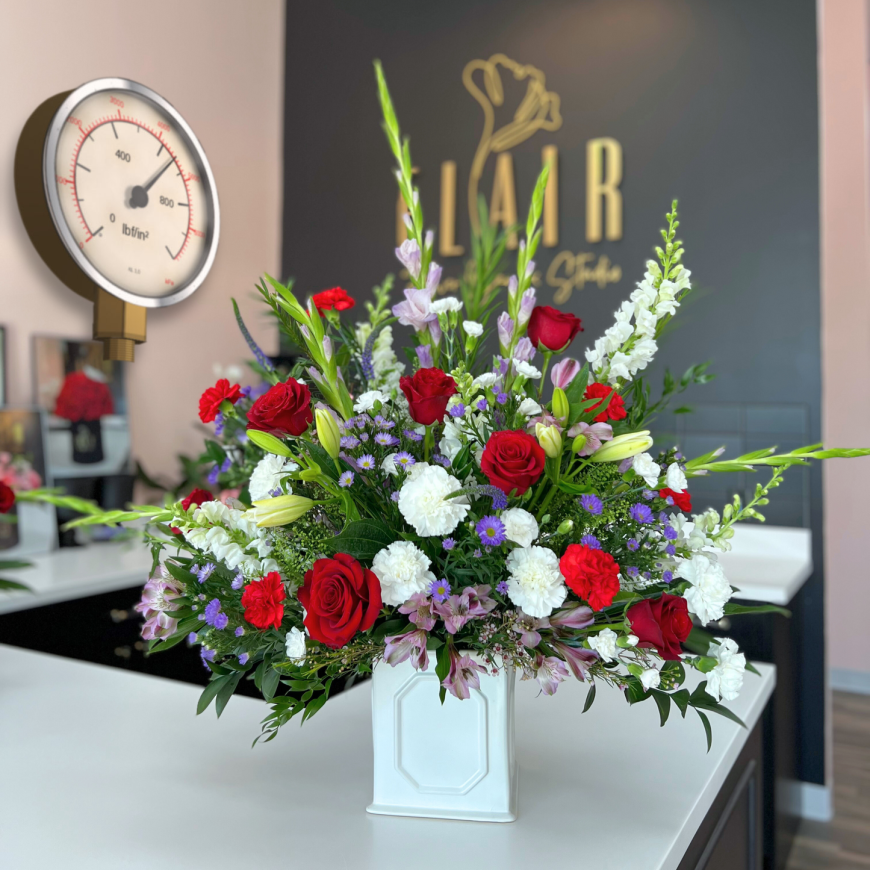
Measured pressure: 650 psi
